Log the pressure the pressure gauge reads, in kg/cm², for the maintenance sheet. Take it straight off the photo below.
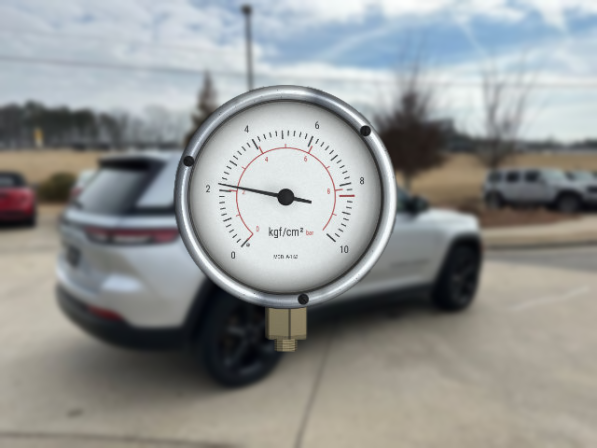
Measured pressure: 2.2 kg/cm²
